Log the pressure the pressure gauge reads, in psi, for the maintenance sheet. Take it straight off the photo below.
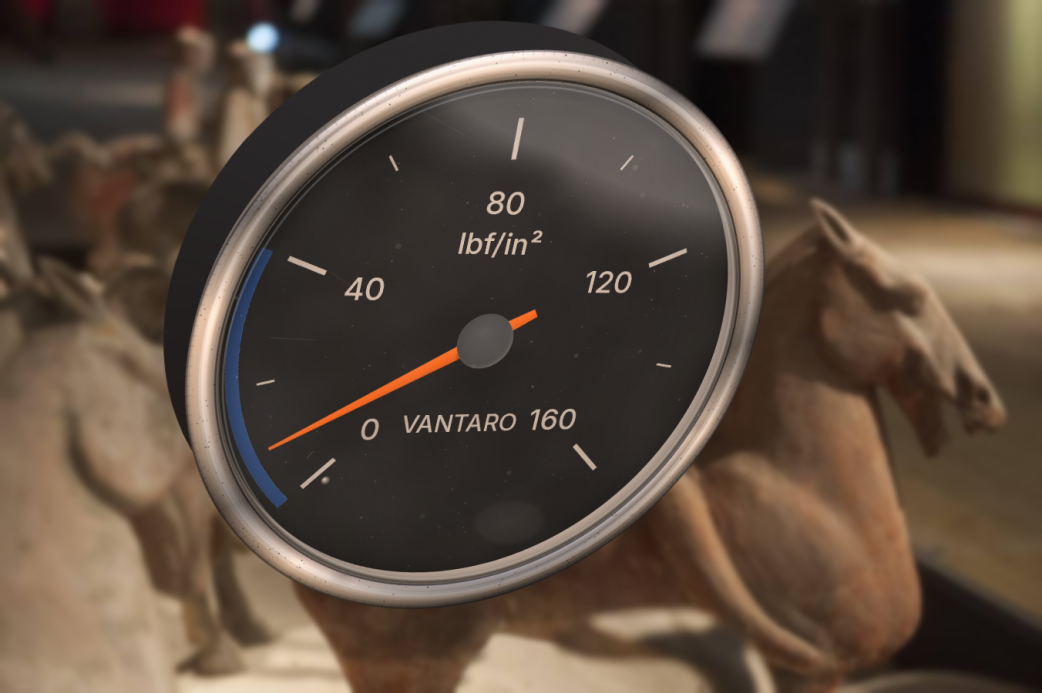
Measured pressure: 10 psi
